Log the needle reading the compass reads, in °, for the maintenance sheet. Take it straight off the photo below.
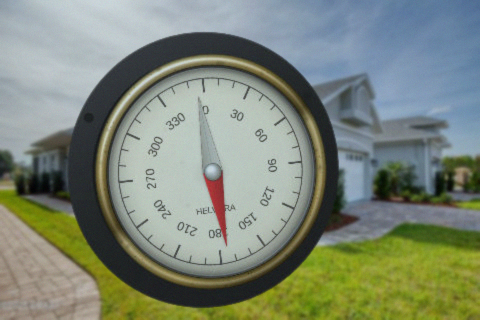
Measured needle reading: 175 °
